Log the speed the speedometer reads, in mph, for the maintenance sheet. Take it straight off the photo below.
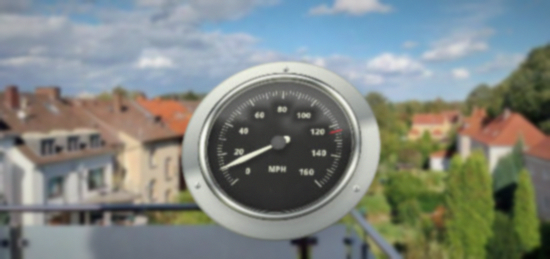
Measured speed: 10 mph
